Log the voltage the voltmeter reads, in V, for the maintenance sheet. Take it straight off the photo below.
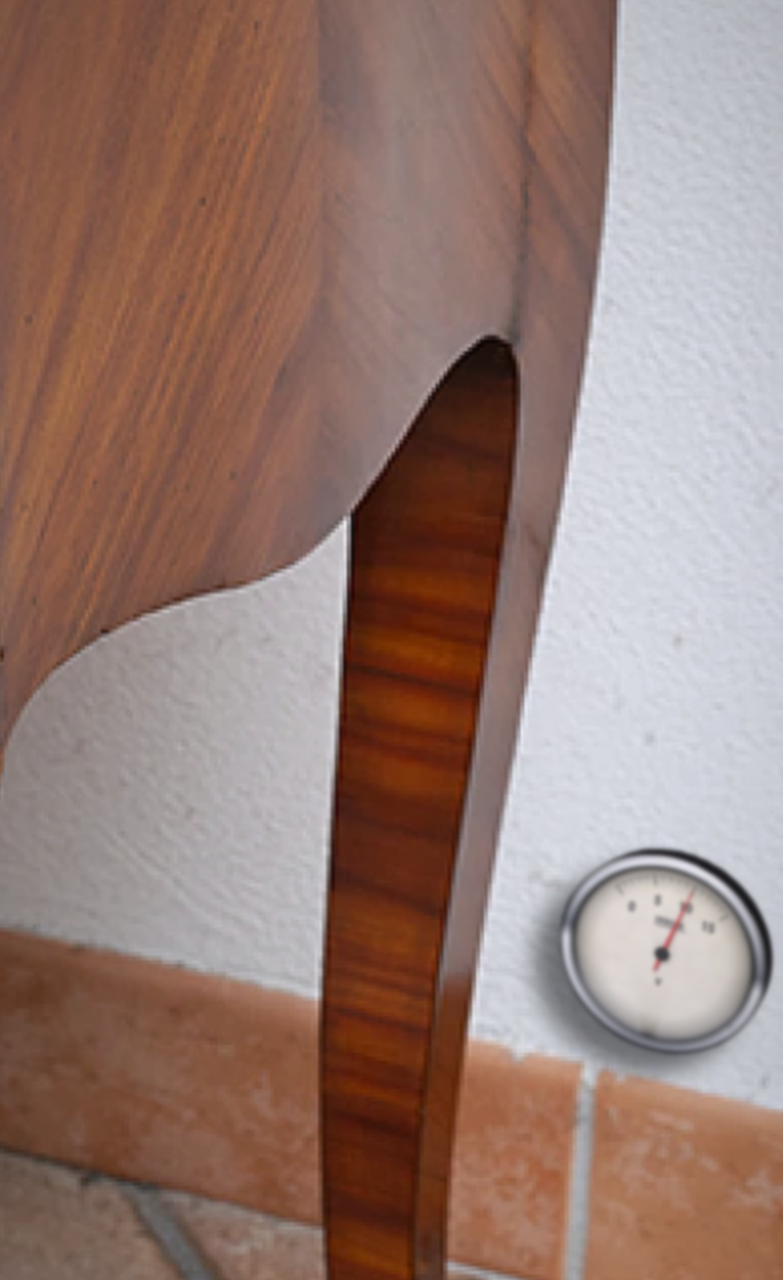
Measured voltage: 10 V
